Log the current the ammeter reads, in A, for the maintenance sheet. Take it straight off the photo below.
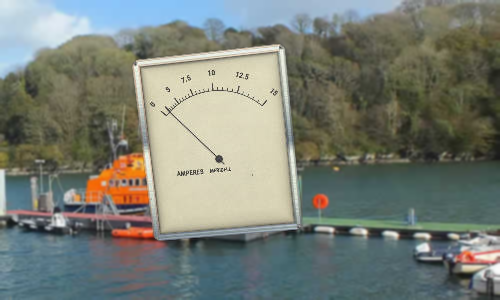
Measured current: 2.5 A
